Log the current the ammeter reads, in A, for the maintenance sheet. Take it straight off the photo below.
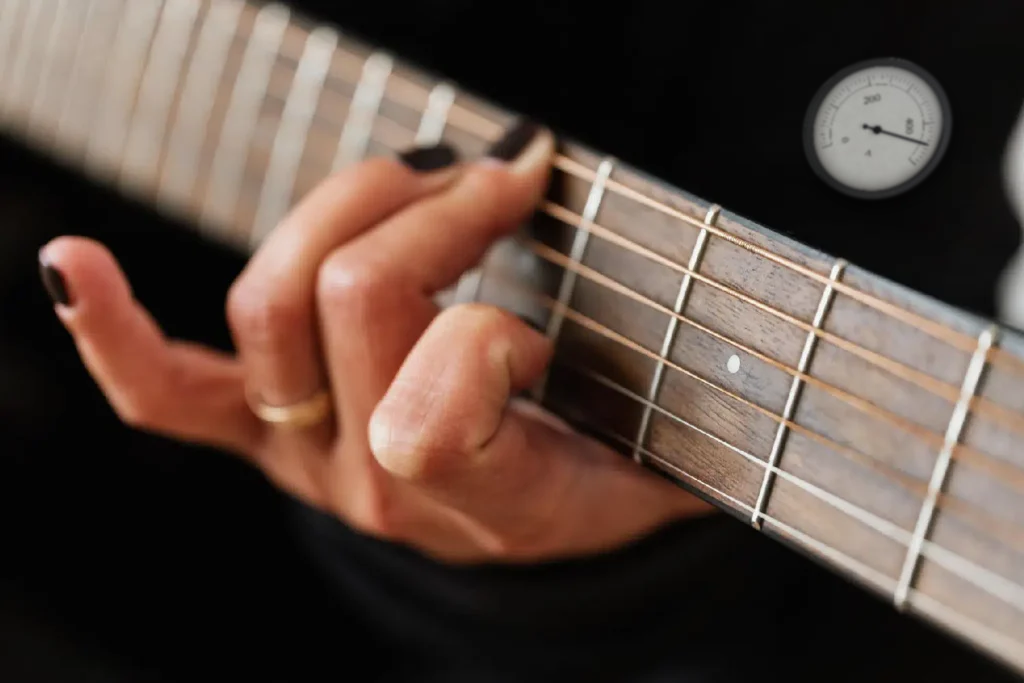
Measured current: 450 A
